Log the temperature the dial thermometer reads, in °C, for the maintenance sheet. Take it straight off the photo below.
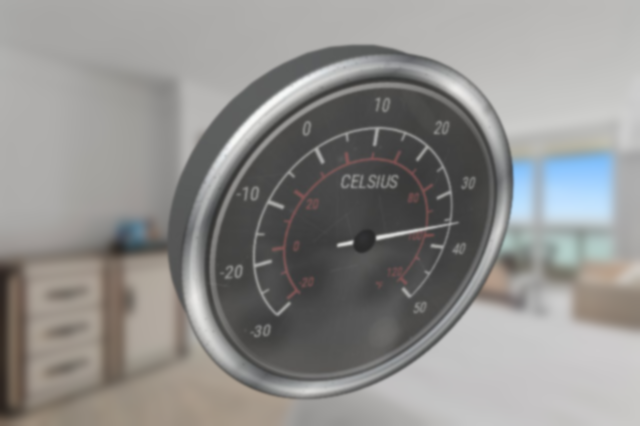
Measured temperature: 35 °C
